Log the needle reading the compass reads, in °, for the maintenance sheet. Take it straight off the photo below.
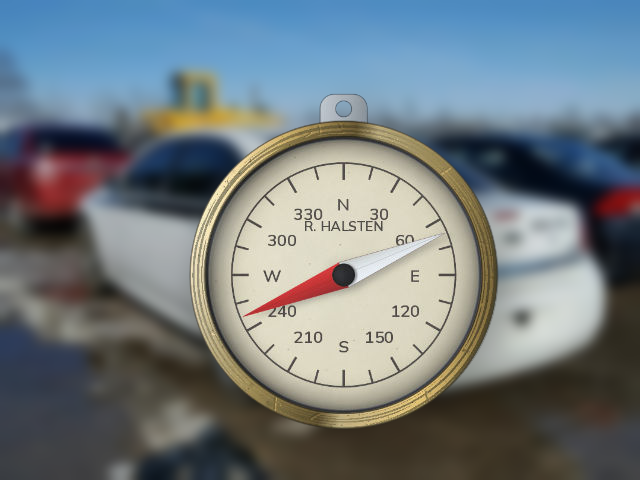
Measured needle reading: 247.5 °
